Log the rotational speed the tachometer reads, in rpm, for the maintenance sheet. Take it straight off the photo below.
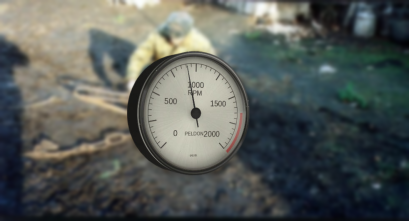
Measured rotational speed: 900 rpm
